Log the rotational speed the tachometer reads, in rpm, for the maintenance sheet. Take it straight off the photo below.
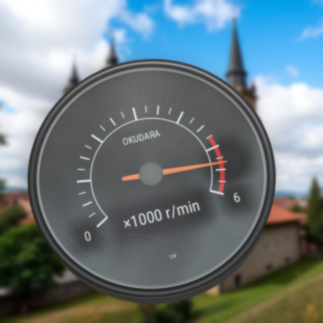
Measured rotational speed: 5375 rpm
